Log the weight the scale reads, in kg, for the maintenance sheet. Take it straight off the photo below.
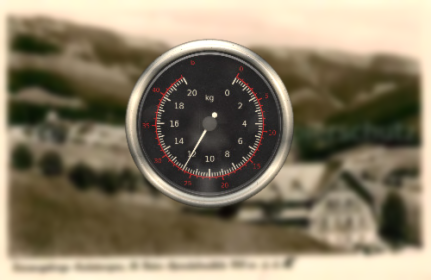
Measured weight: 12 kg
